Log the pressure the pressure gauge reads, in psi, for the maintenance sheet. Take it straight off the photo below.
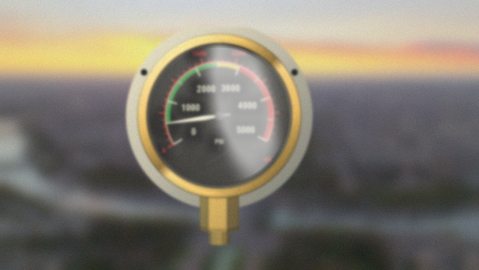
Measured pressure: 500 psi
